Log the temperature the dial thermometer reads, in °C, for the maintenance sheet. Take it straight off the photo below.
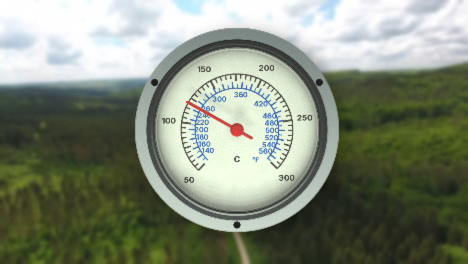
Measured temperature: 120 °C
